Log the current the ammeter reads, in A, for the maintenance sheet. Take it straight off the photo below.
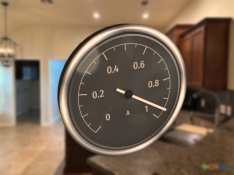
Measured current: 0.95 A
